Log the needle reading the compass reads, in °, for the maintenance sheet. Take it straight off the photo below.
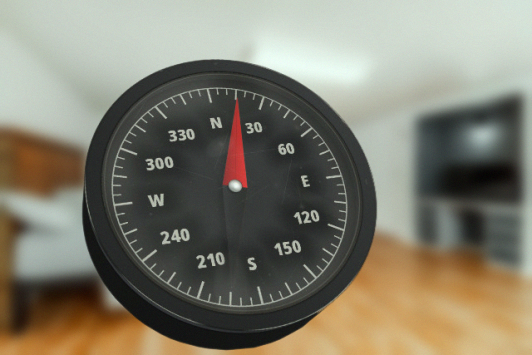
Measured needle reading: 15 °
